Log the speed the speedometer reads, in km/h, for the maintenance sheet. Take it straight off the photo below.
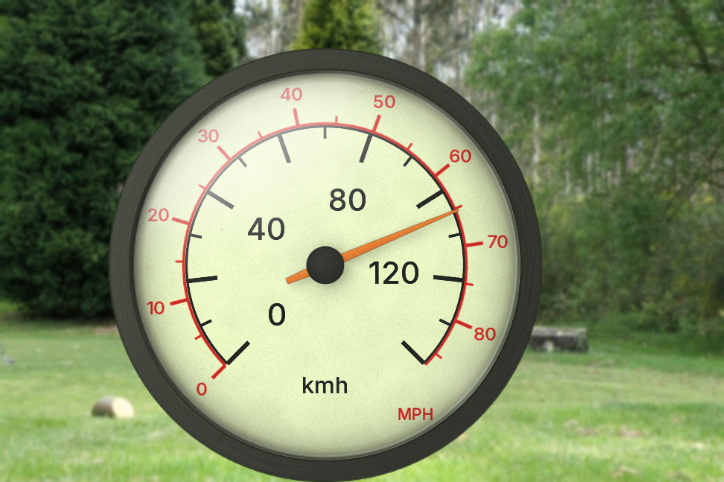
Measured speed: 105 km/h
